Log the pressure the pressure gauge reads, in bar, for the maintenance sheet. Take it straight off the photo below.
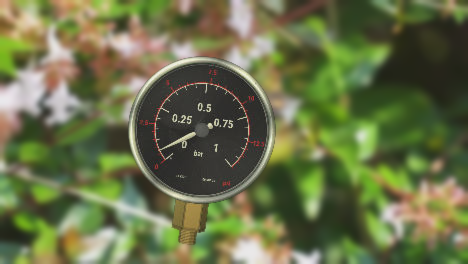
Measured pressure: 0.05 bar
